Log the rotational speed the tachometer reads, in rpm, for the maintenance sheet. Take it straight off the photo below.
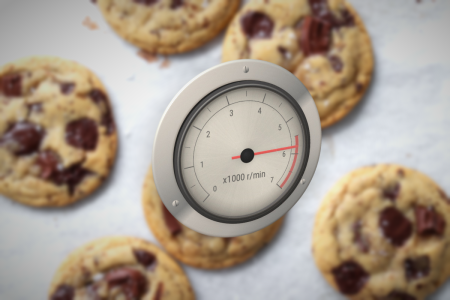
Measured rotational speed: 5750 rpm
